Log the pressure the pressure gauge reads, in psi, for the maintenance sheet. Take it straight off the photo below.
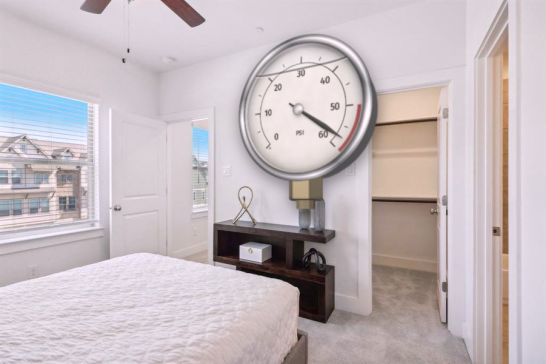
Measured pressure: 57.5 psi
